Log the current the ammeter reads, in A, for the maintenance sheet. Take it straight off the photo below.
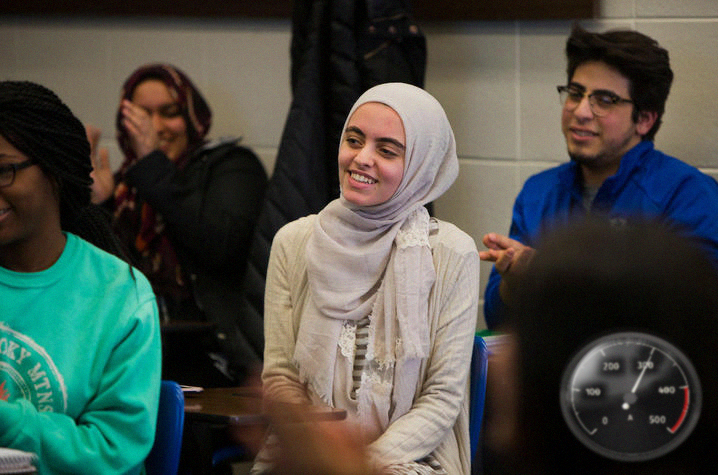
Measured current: 300 A
